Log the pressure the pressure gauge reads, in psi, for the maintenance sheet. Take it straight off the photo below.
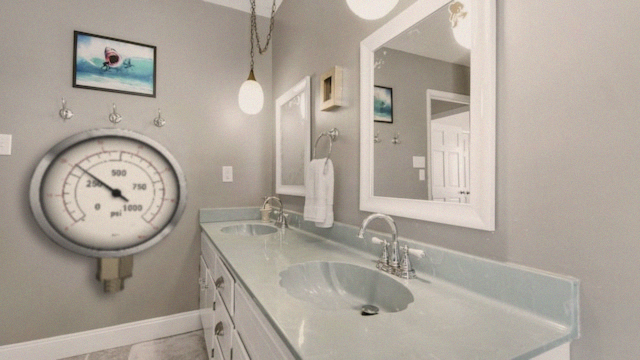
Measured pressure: 300 psi
